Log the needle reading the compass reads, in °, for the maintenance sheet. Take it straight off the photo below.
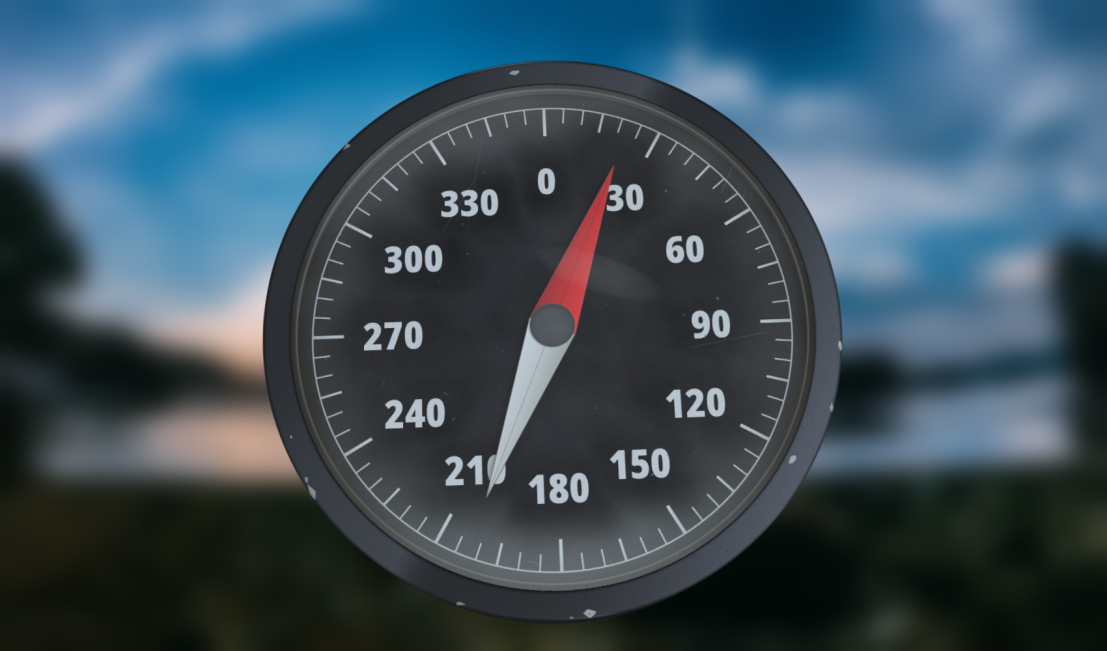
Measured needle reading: 22.5 °
